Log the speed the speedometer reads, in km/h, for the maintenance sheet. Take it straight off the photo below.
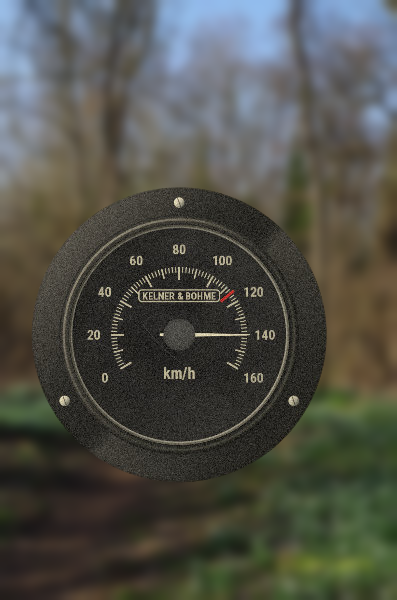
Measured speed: 140 km/h
